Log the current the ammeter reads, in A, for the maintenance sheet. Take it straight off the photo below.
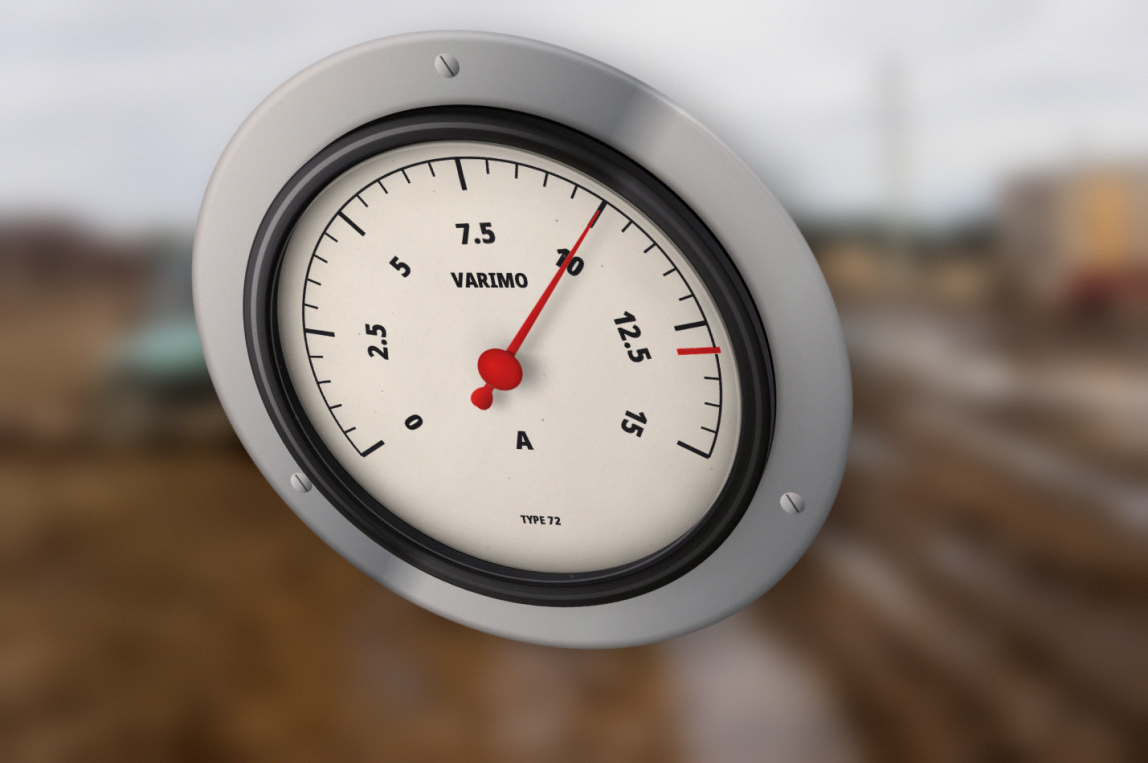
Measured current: 10 A
